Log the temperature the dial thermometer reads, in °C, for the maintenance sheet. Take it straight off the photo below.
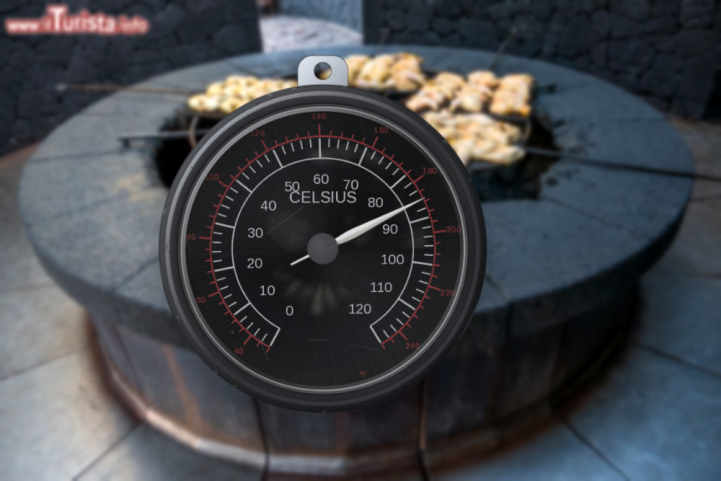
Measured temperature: 86 °C
